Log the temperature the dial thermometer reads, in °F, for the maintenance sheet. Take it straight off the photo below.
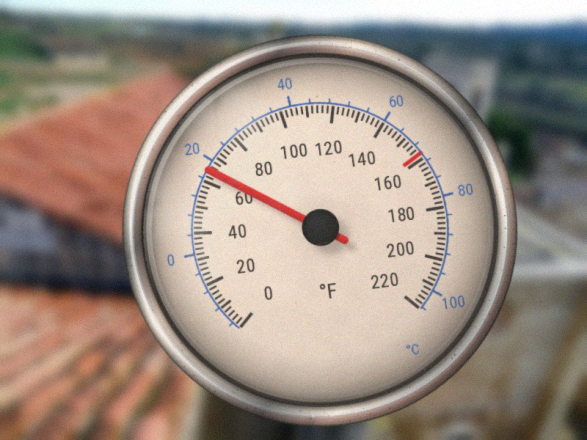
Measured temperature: 64 °F
